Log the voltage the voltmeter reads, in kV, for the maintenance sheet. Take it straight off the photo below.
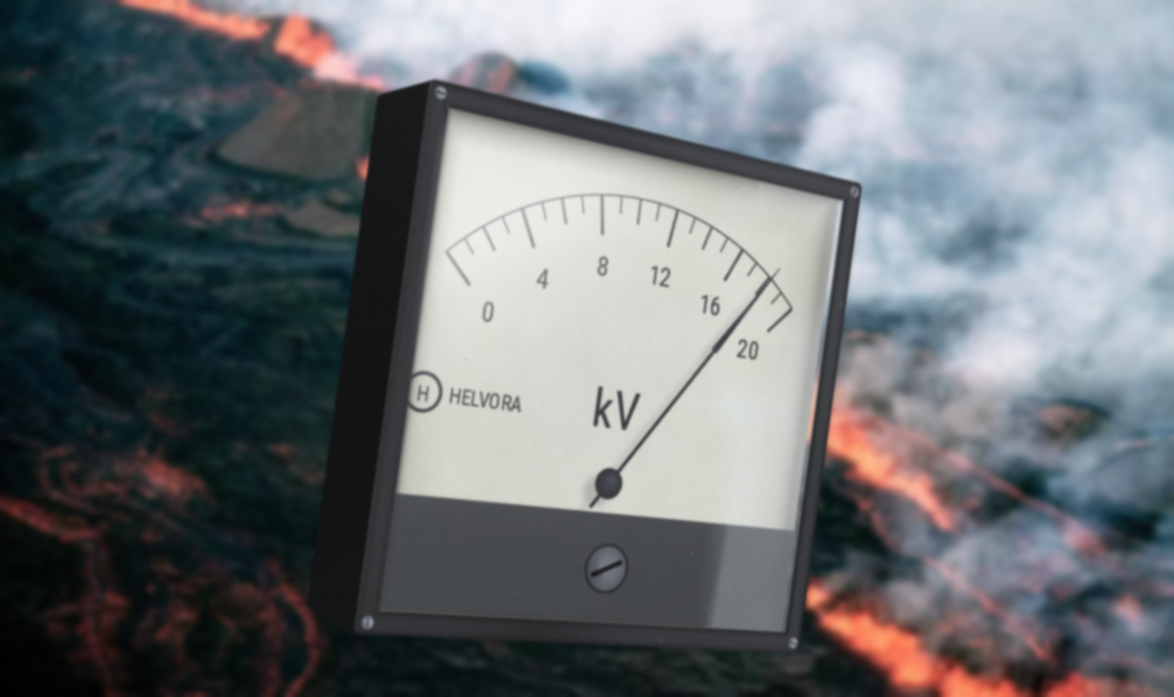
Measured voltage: 18 kV
